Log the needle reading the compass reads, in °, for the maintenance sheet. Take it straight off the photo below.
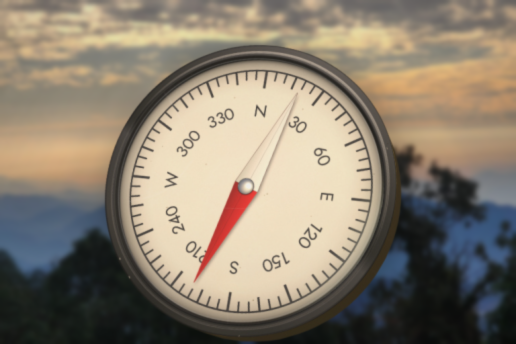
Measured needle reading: 200 °
